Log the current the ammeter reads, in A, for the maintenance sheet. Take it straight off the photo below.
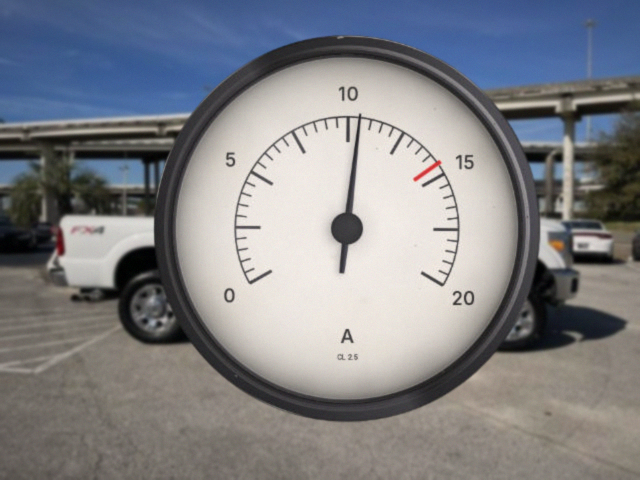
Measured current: 10.5 A
